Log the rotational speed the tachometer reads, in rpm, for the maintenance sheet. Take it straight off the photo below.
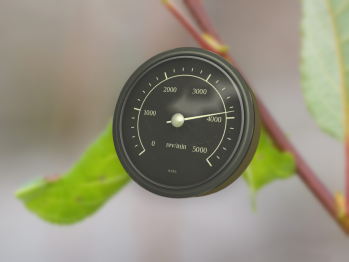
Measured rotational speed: 3900 rpm
